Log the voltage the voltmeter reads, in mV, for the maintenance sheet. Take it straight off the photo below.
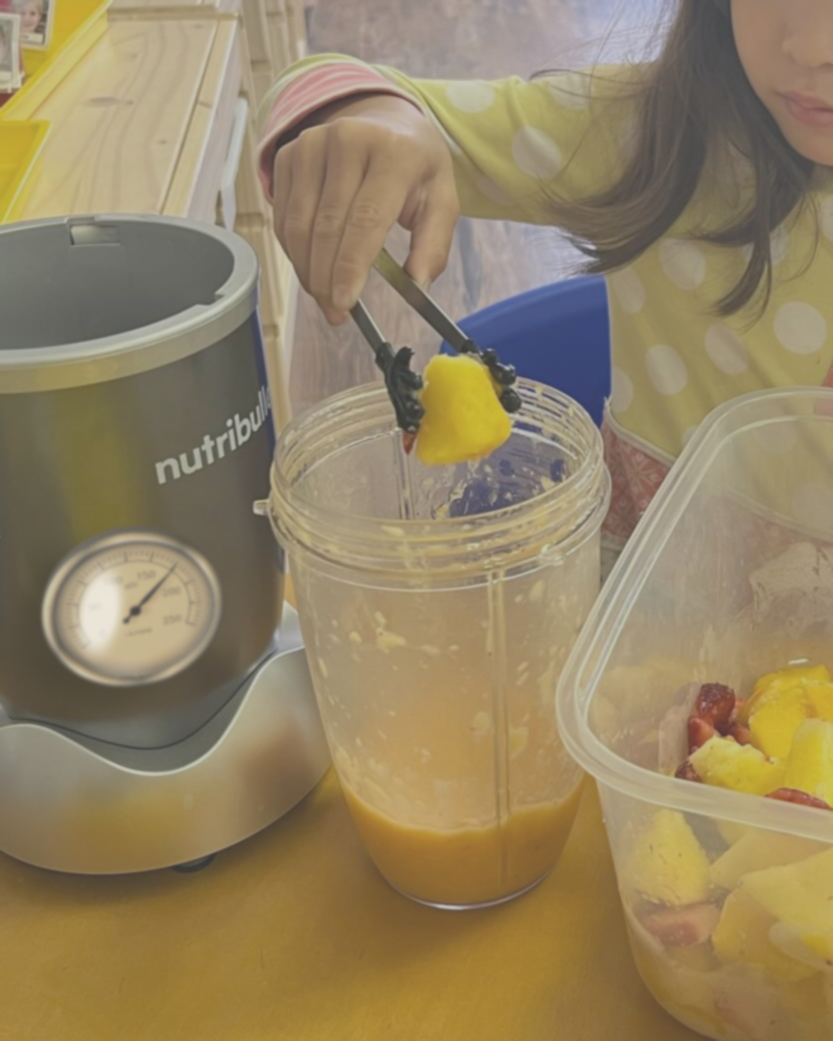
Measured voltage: 175 mV
